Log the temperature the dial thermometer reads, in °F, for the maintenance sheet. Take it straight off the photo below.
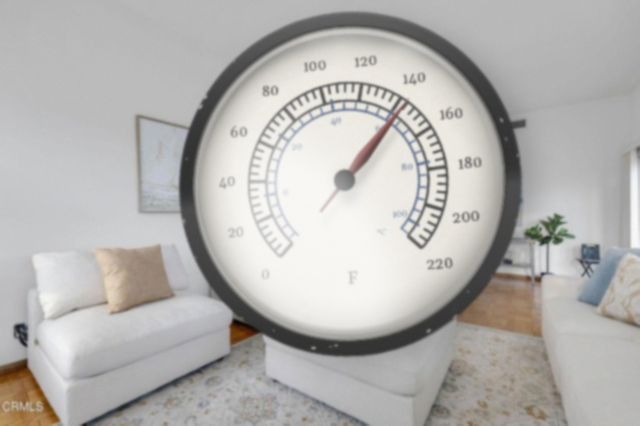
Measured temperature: 144 °F
